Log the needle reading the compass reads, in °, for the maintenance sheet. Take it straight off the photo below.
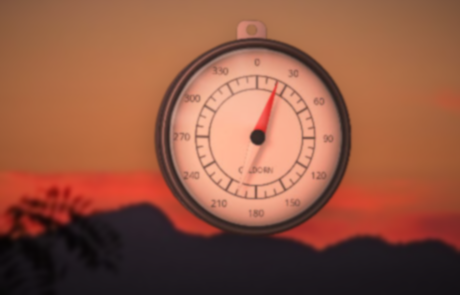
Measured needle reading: 20 °
